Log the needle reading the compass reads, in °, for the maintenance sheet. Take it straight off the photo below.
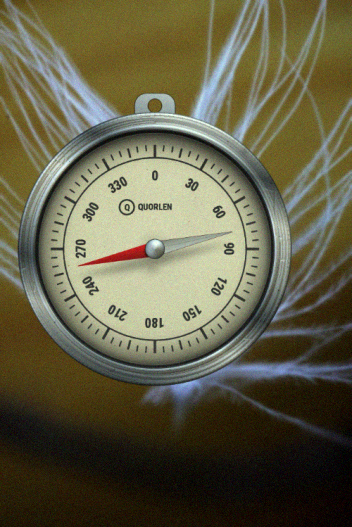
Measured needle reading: 257.5 °
